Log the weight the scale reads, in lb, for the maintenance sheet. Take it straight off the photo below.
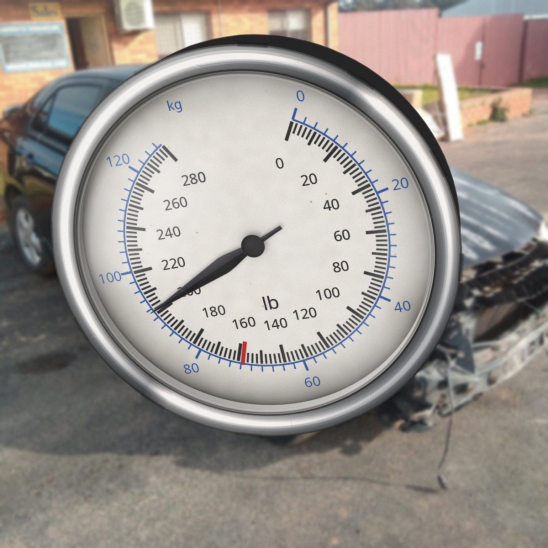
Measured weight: 202 lb
